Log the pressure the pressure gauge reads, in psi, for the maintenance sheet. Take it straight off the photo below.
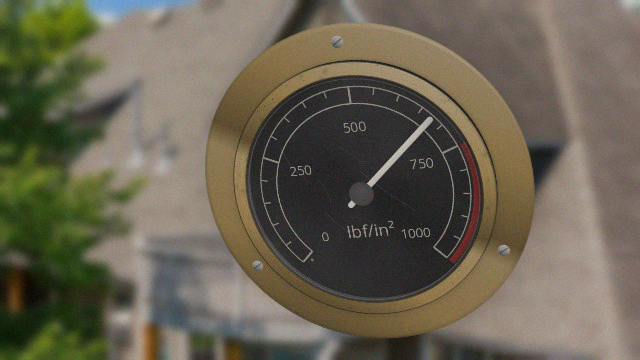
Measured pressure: 675 psi
